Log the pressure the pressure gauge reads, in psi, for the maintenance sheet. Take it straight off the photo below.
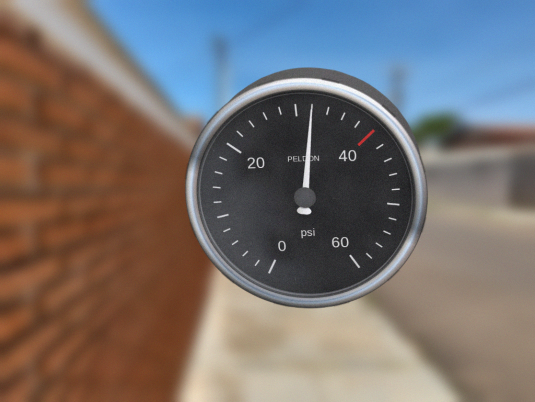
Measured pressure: 32 psi
